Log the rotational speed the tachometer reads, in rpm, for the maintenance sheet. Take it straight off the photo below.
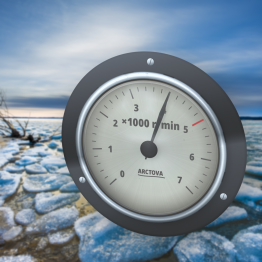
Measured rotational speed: 4000 rpm
